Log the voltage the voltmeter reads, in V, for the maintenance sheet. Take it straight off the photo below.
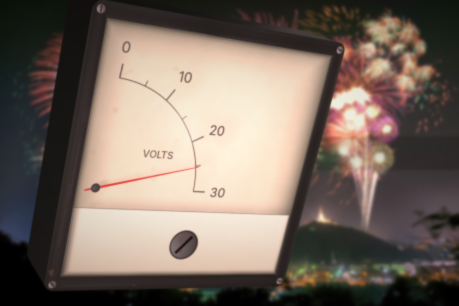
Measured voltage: 25 V
